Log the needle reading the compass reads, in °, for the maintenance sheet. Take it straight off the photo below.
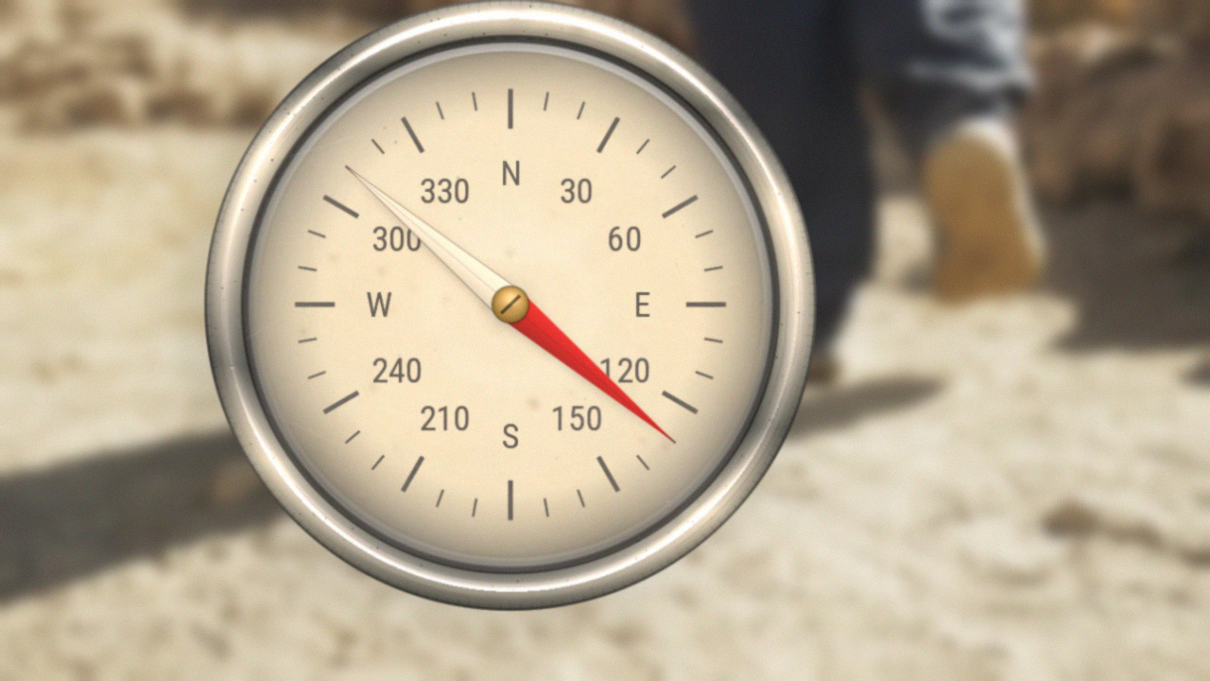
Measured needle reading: 130 °
